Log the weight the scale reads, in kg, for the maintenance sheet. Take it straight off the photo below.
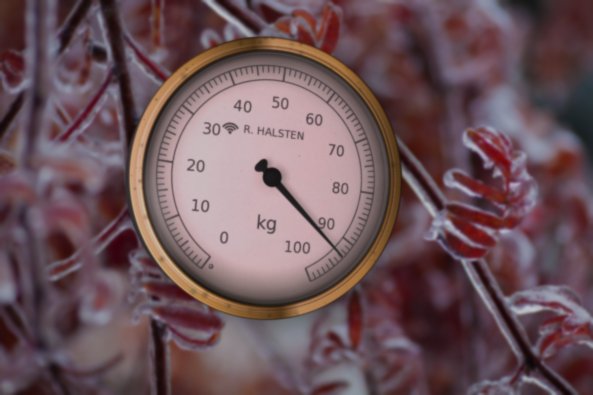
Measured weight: 93 kg
